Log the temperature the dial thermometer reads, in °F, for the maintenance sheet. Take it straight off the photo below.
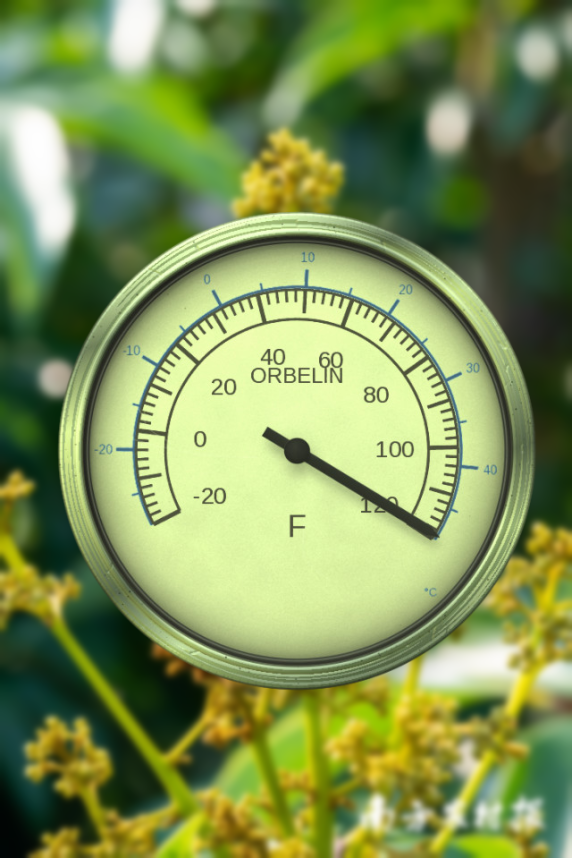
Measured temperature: 119 °F
